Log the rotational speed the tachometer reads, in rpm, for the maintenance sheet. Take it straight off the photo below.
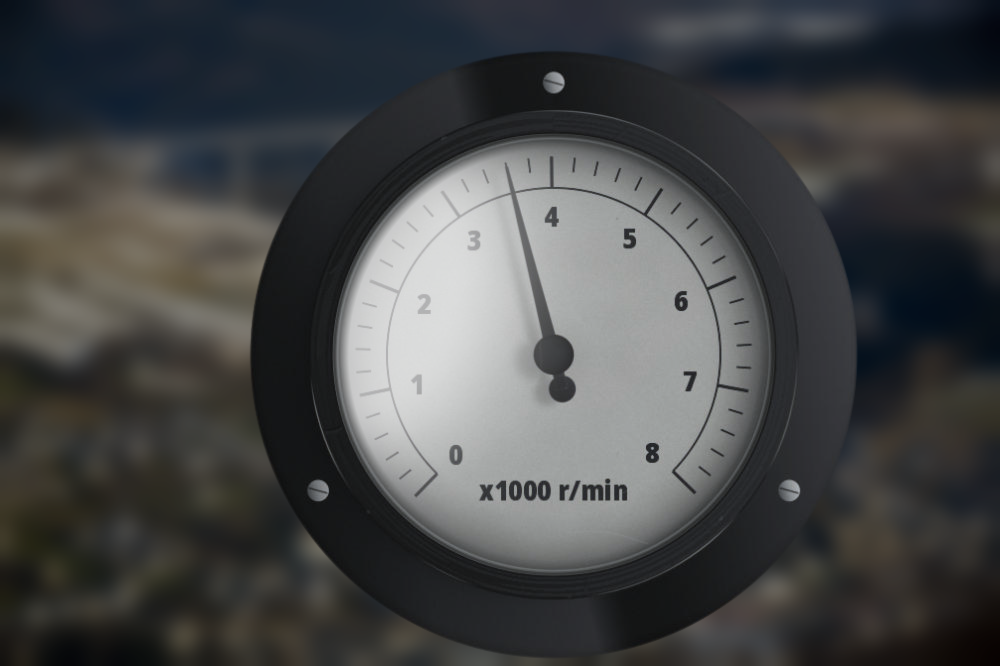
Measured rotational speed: 3600 rpm
